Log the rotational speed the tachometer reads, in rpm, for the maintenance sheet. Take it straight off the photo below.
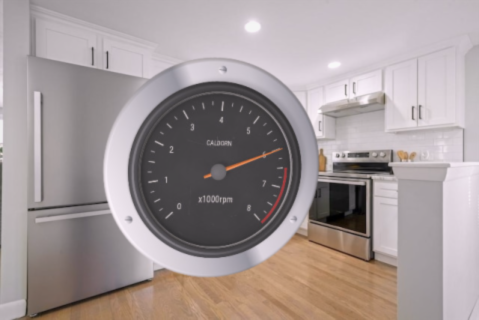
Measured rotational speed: 6000 rpm
